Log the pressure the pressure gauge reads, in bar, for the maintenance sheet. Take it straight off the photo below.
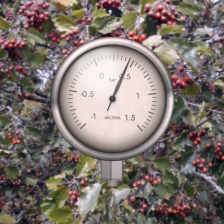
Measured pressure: 0.45 bar
